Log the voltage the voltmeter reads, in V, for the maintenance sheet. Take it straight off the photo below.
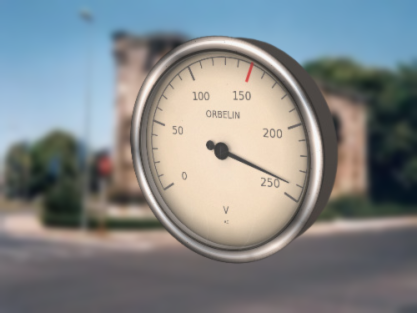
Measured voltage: 240 V
